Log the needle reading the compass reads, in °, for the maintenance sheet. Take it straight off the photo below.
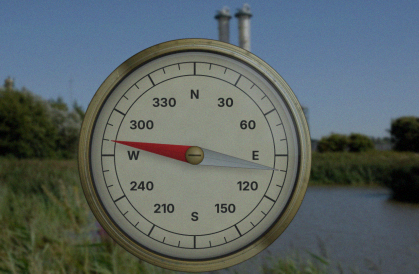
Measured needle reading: 280 °
